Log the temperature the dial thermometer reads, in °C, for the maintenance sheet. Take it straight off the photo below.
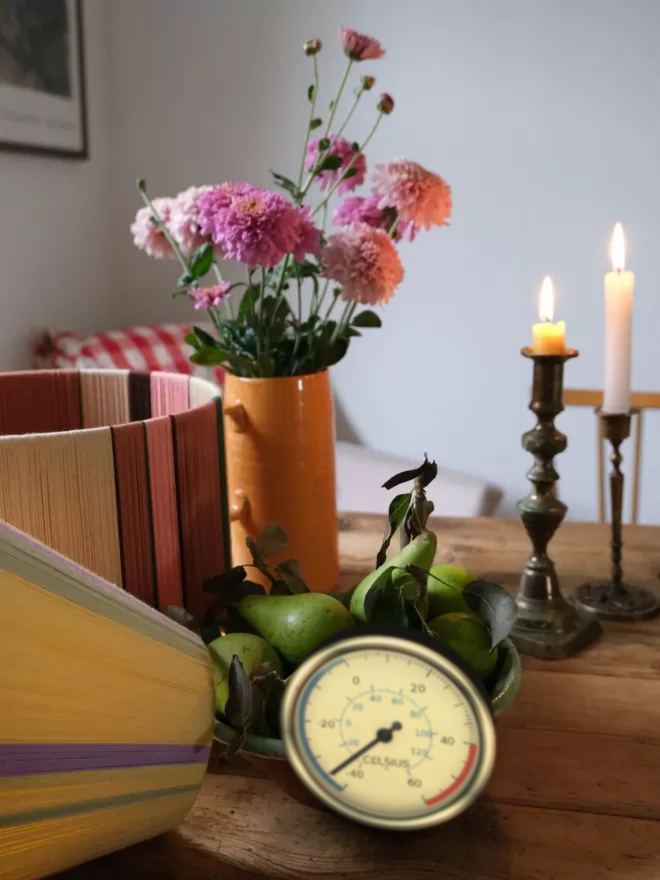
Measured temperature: -35 °C
